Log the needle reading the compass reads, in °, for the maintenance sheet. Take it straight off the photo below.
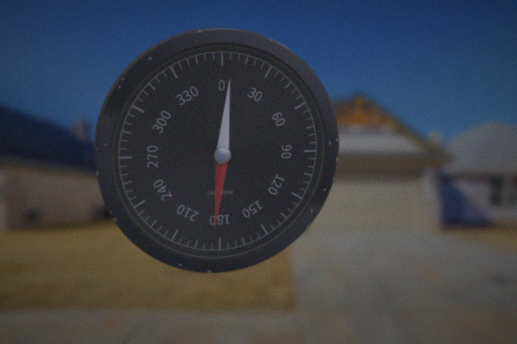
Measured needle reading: 185 °
